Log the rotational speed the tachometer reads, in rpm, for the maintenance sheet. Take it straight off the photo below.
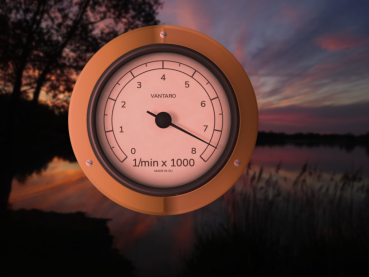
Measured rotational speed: 7500 rpm
